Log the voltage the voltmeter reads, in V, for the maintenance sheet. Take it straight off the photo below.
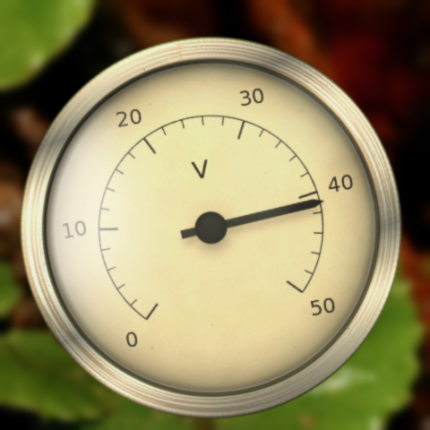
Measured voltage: 41 V
